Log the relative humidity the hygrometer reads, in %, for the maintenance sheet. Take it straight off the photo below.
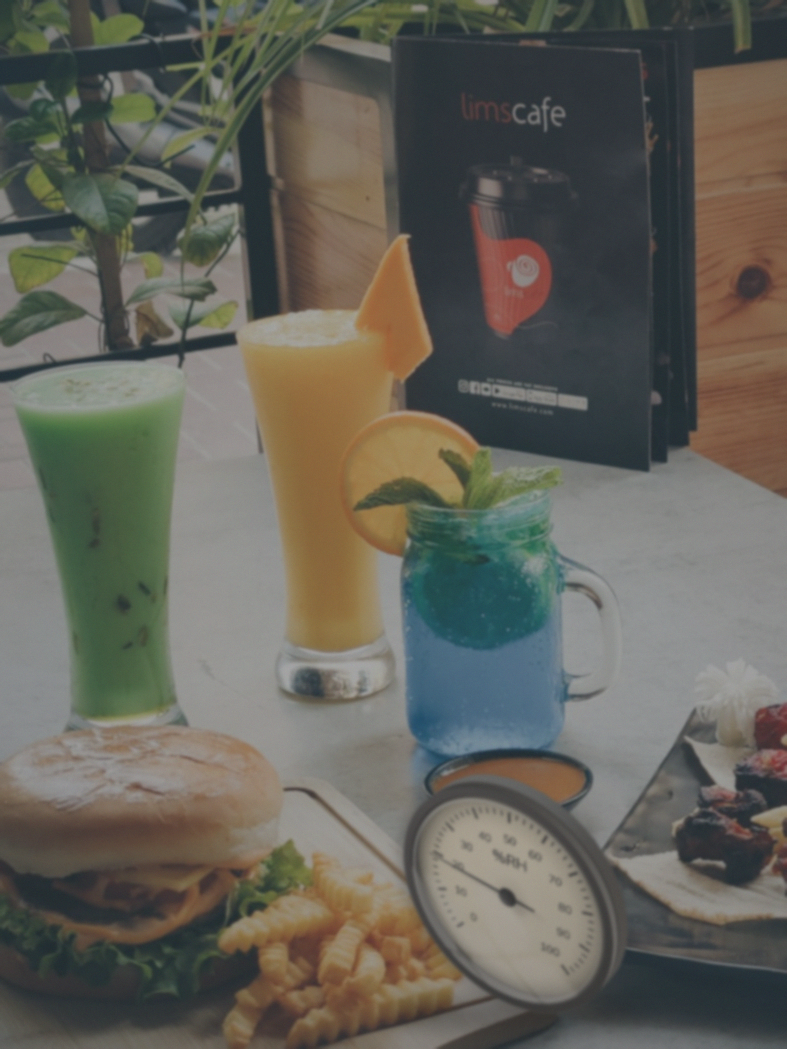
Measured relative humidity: 20 %
